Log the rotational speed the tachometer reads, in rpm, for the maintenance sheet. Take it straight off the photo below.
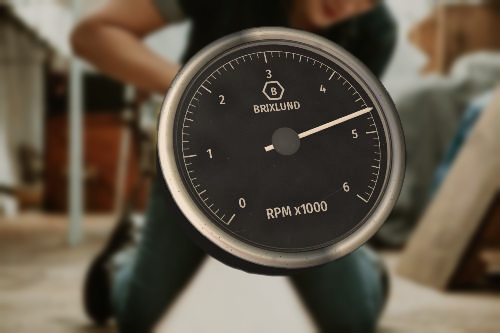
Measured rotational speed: 4700 rpm
